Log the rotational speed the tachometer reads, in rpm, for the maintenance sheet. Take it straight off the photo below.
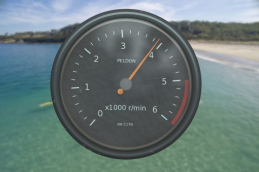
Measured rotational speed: 3900 rpm
